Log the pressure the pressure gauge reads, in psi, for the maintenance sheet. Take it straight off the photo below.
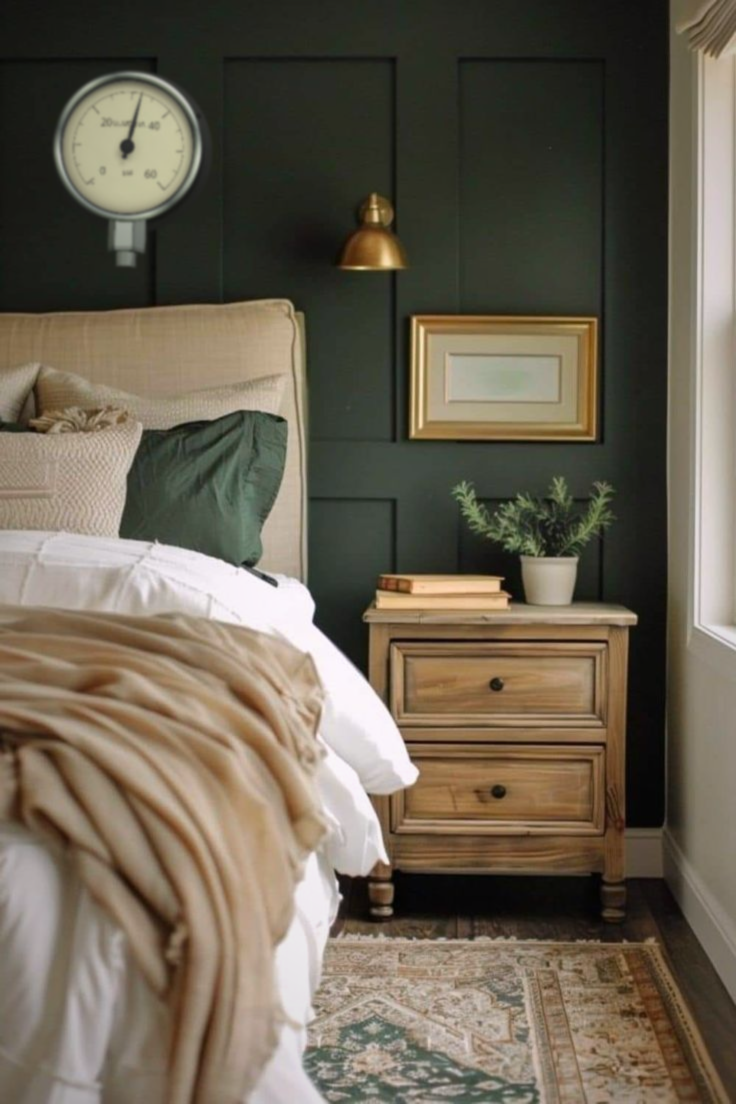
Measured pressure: 32.5 psi
